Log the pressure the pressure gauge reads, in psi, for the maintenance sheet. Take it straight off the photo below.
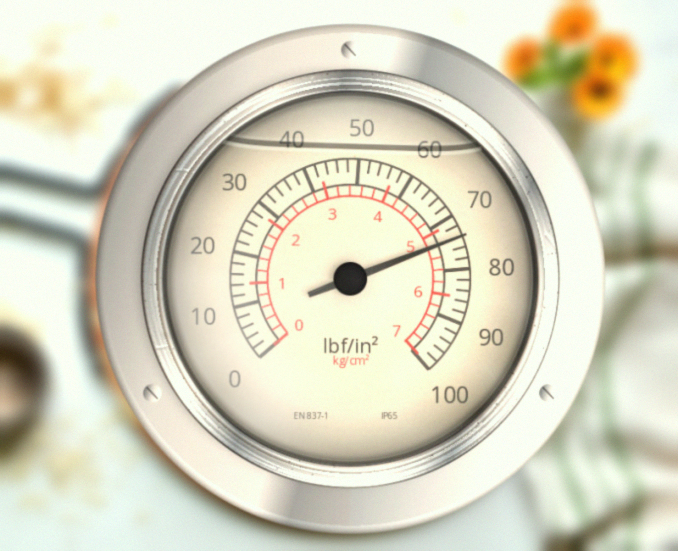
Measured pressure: 74 psi
